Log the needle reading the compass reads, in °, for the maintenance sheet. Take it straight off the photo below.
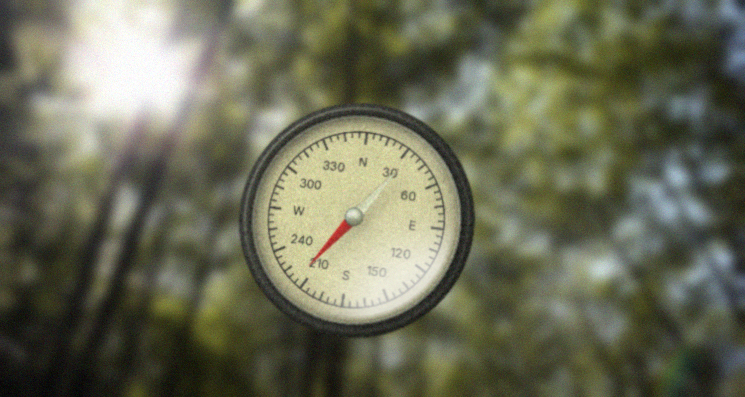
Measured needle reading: 215 °
